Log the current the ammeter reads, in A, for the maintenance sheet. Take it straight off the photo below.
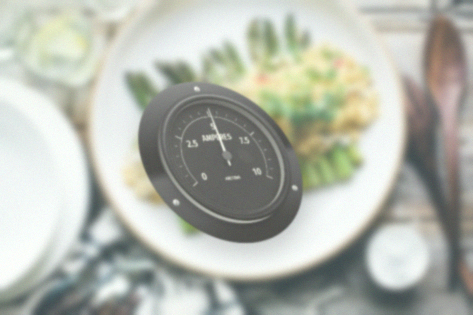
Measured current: 5 A
